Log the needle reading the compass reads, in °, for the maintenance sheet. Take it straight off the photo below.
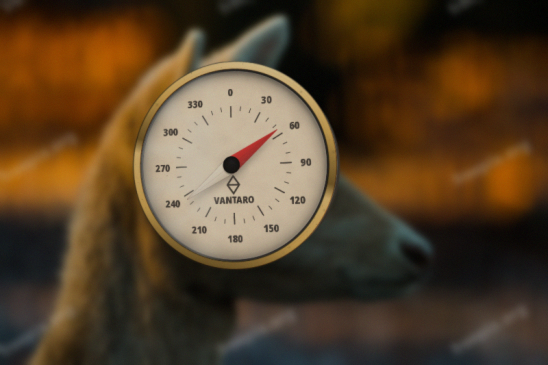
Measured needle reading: 55 °
